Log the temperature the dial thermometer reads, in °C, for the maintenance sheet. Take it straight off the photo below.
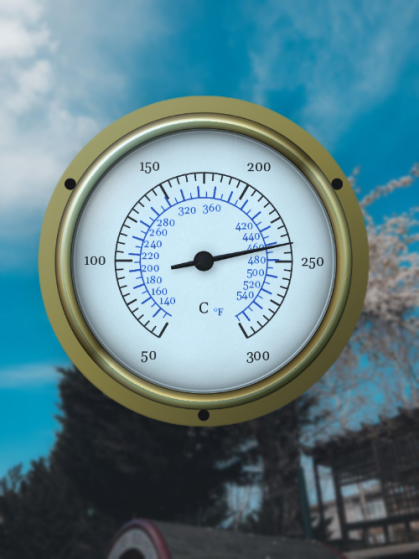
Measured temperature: 240 °C
